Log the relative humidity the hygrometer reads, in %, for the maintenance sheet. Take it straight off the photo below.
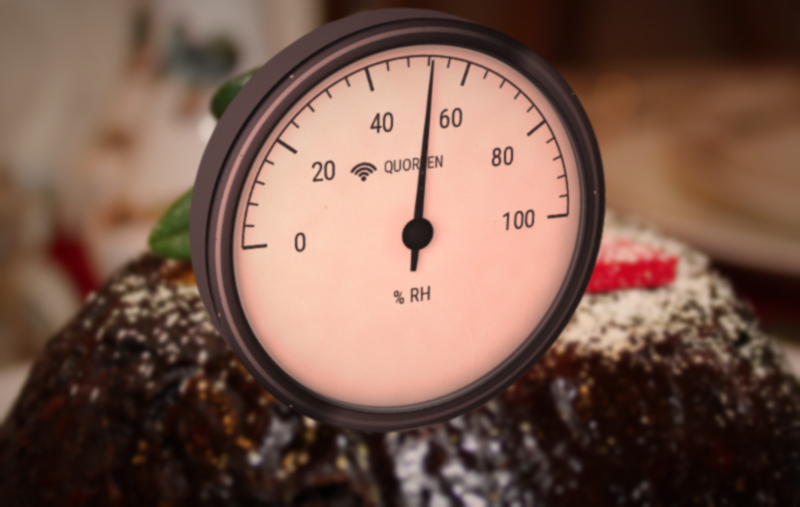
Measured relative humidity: 52 %
